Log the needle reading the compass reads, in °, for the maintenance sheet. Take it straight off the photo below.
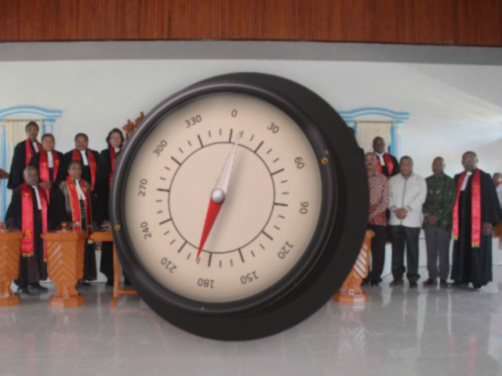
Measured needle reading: 190 °
